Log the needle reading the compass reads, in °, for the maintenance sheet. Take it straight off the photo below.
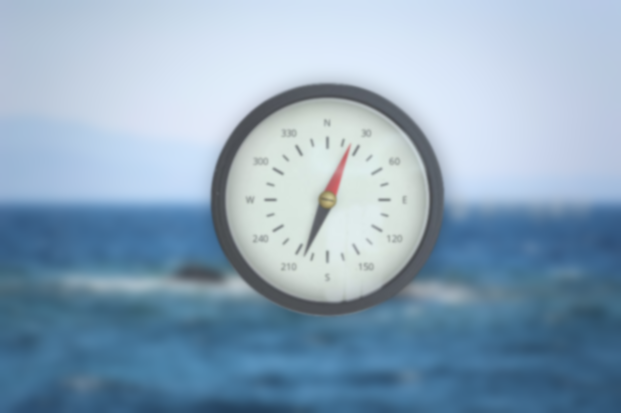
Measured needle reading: 22.5 °
